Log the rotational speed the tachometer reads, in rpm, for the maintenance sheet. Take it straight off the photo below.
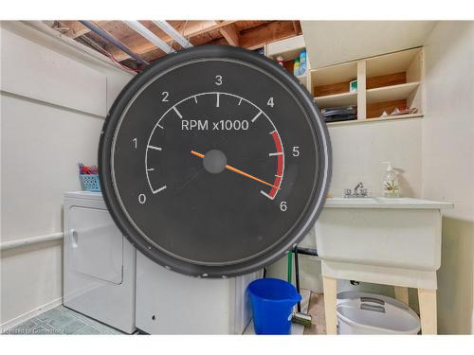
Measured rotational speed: 5750 rpm
